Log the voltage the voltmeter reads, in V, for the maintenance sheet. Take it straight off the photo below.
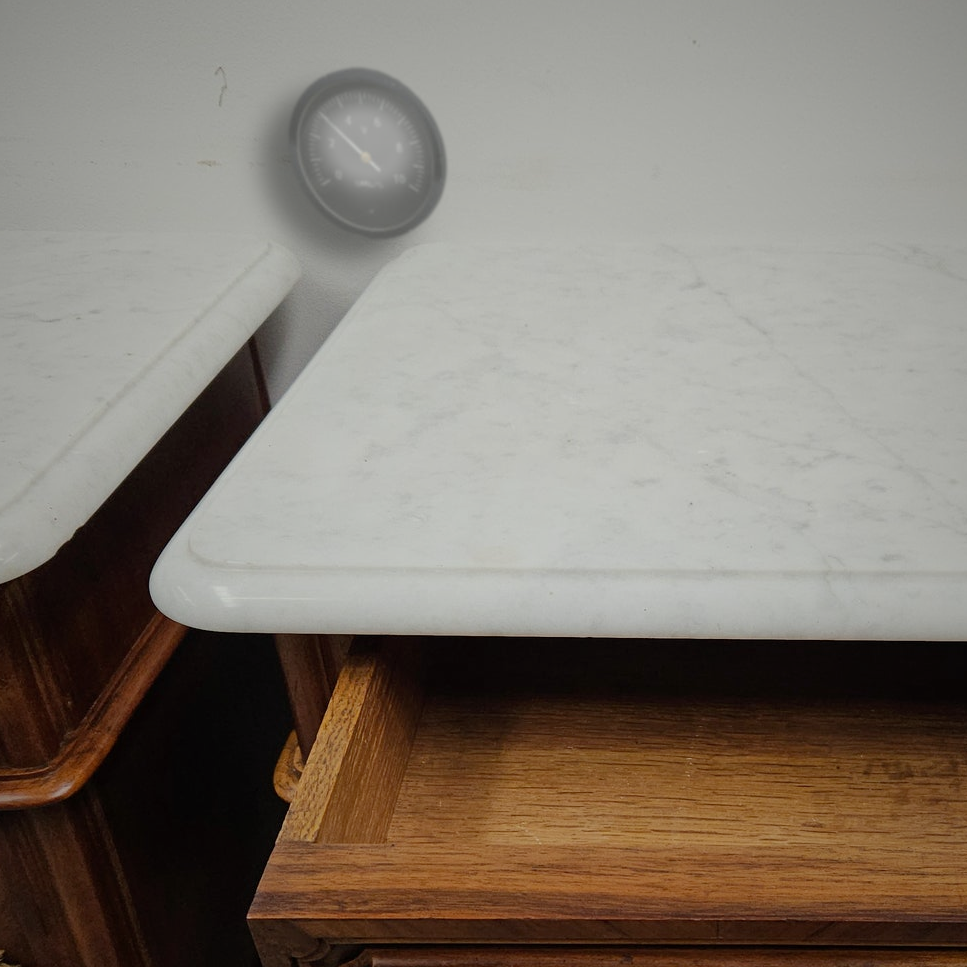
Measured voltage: 3 V
